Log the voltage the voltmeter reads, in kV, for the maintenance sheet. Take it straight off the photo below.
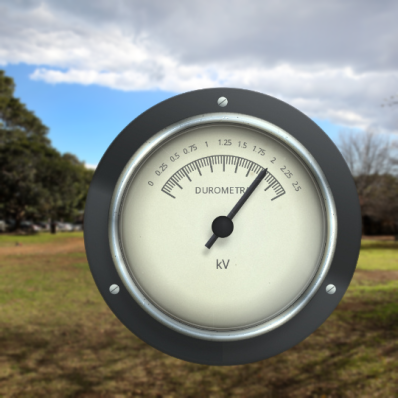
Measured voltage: 2 kV
